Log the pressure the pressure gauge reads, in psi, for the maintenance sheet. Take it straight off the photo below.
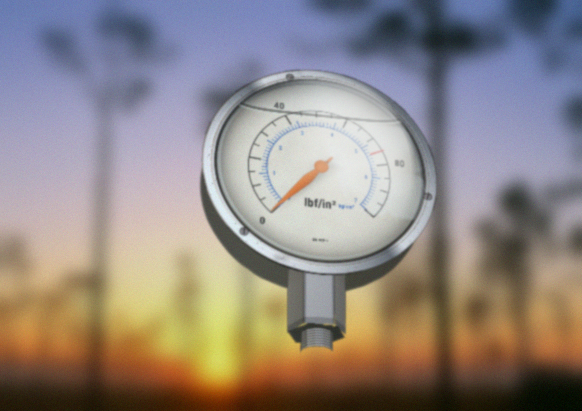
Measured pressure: 0 psi
